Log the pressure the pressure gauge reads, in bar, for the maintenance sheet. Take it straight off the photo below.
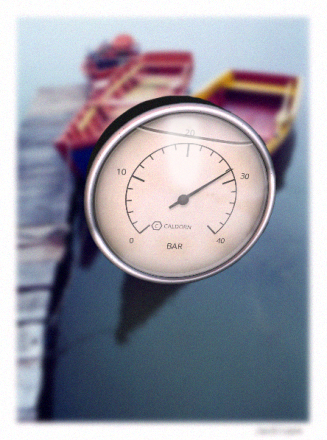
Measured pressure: 28 bar
